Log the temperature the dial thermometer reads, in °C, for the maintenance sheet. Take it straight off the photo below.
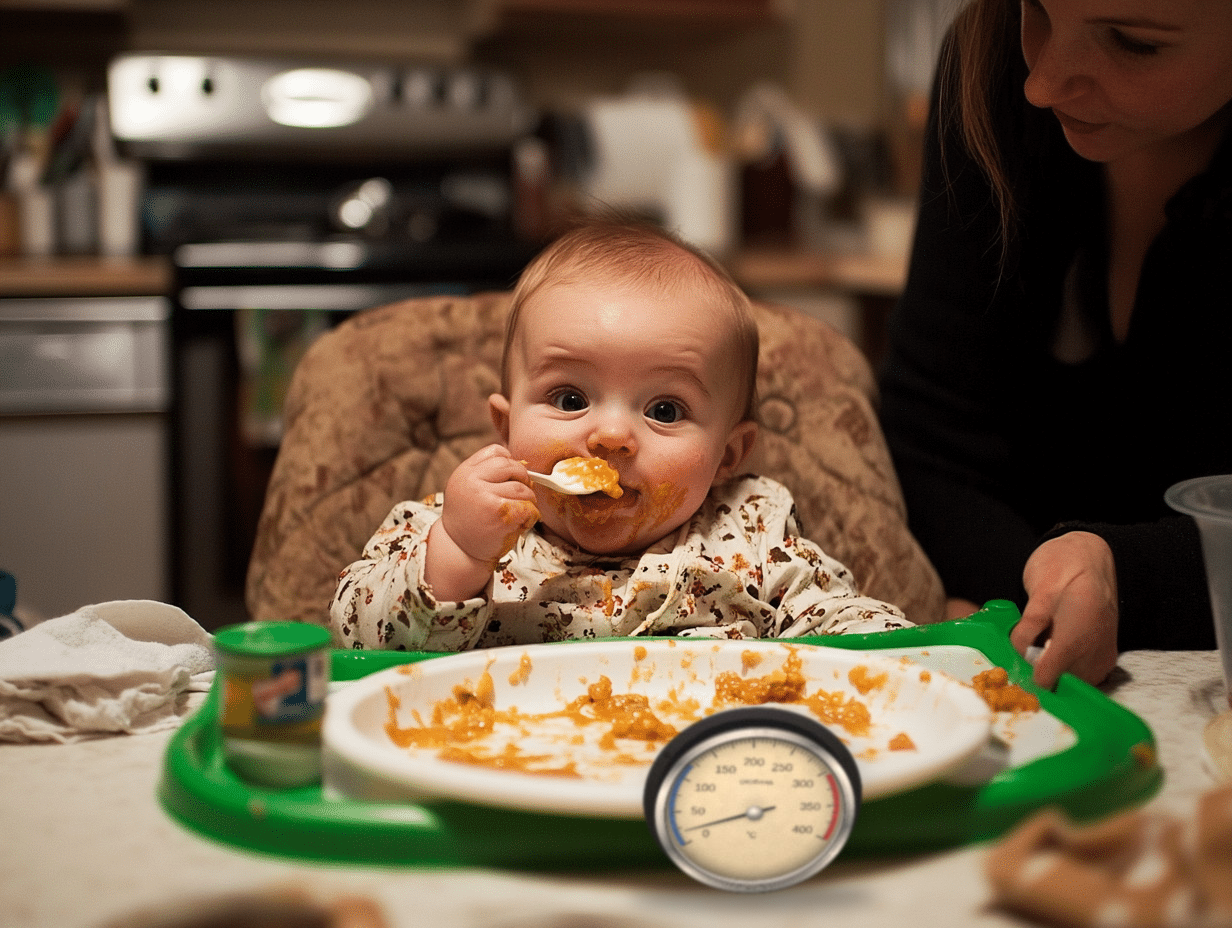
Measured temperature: 25 °C
